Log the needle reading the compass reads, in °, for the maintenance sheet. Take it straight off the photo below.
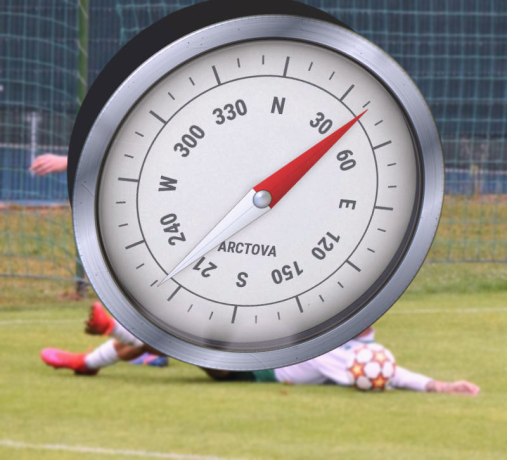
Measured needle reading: 40 °
